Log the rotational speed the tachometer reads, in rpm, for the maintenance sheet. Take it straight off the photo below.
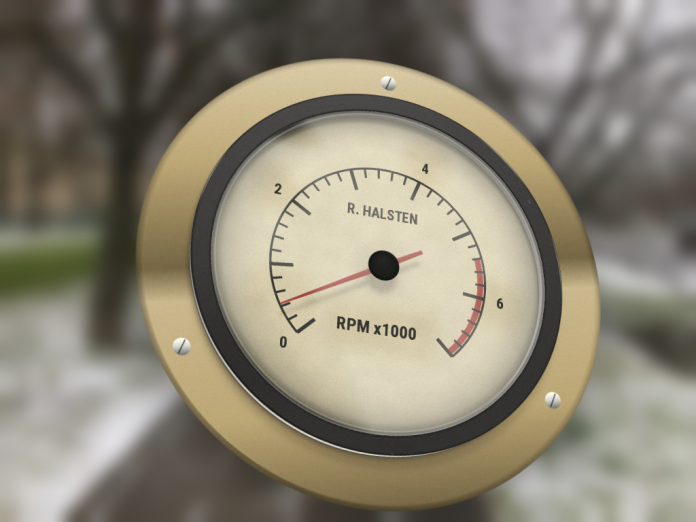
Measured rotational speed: 400 rpm
